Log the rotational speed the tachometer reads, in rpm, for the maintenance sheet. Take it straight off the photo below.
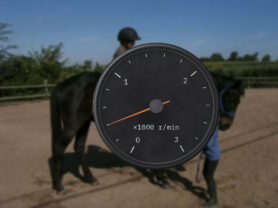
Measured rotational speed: 400 rpm
